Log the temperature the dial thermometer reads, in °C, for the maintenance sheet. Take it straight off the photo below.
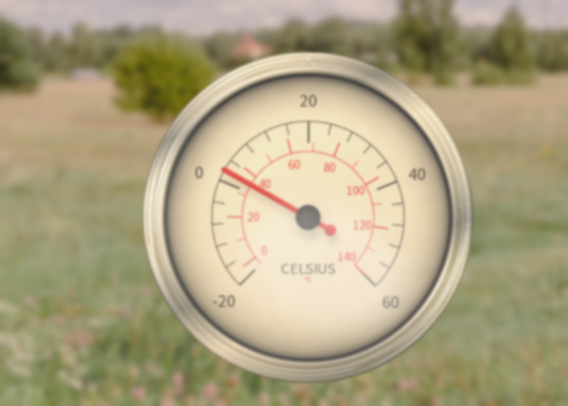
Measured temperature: 2 °C
